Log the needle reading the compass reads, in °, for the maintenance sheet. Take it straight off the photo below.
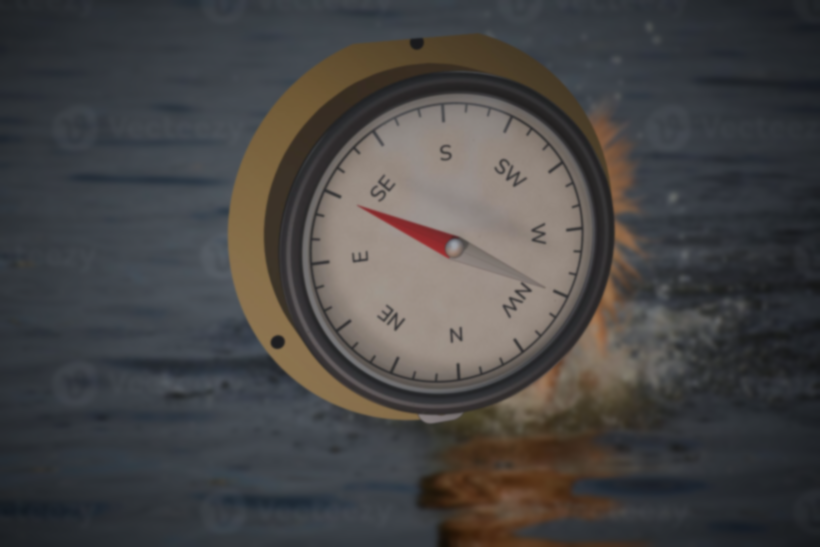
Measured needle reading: 120 °
